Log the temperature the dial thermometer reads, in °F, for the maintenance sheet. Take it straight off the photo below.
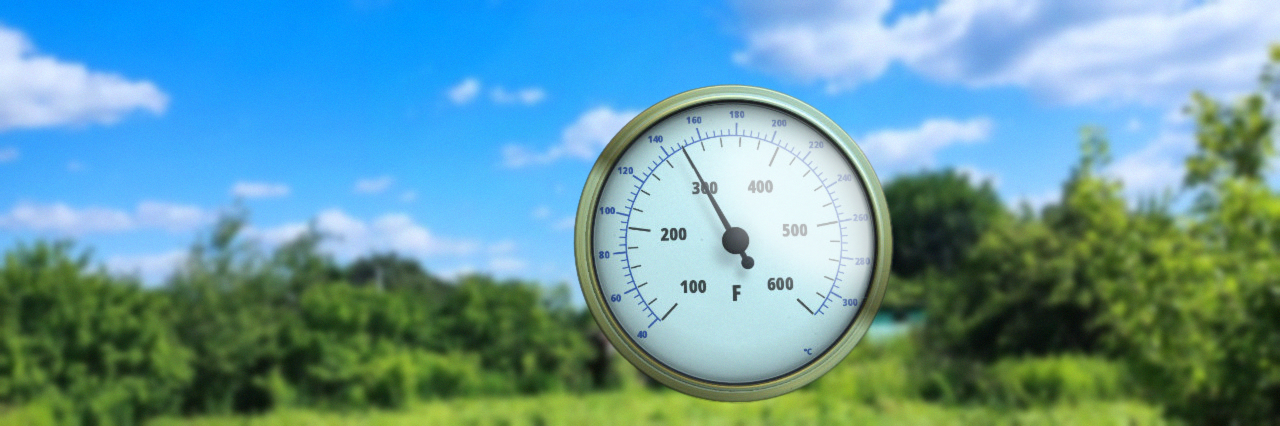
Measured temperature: 300 °F
